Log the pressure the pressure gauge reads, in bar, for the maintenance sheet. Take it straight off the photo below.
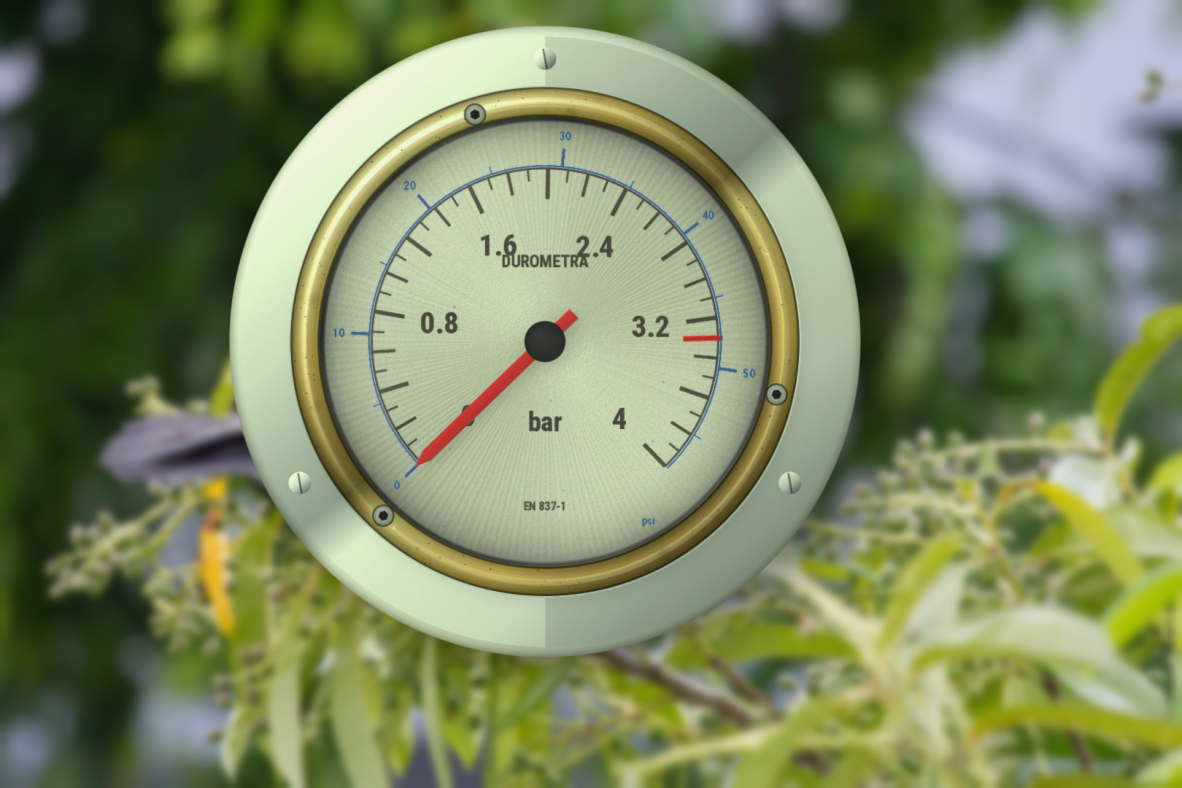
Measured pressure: 0 bar
